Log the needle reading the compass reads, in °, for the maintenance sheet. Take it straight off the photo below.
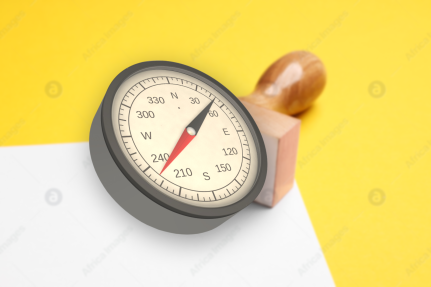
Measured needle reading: 230 °
